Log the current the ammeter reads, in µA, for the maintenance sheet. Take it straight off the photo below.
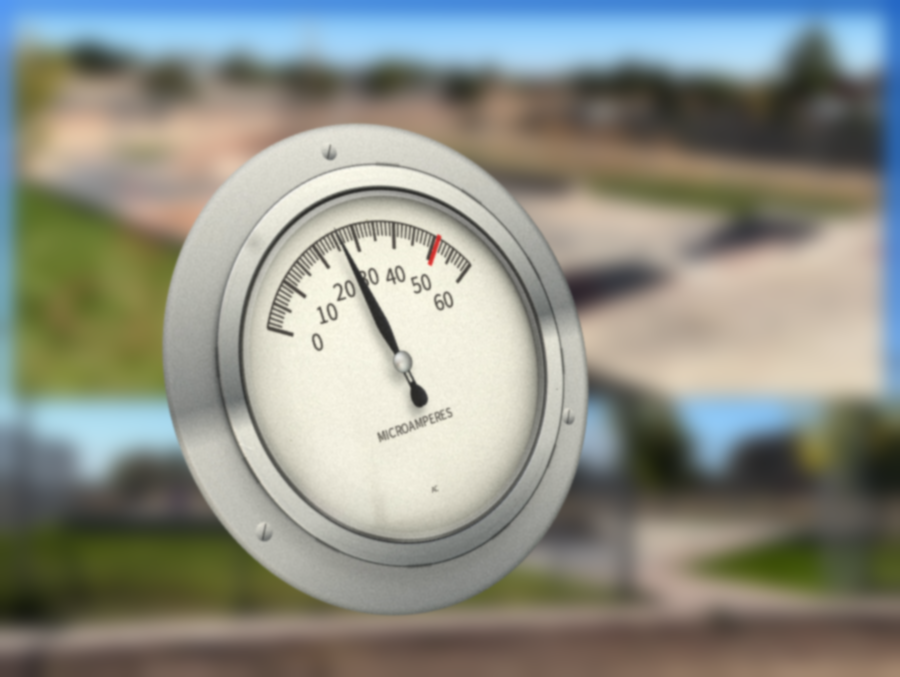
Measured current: 25 µA
